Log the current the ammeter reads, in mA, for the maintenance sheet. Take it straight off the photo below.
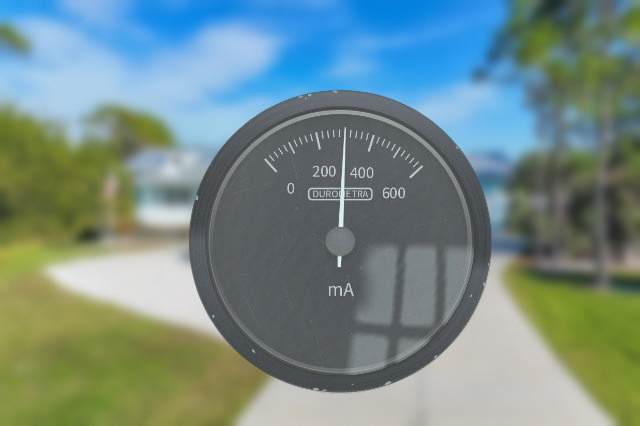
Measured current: 300 mA
